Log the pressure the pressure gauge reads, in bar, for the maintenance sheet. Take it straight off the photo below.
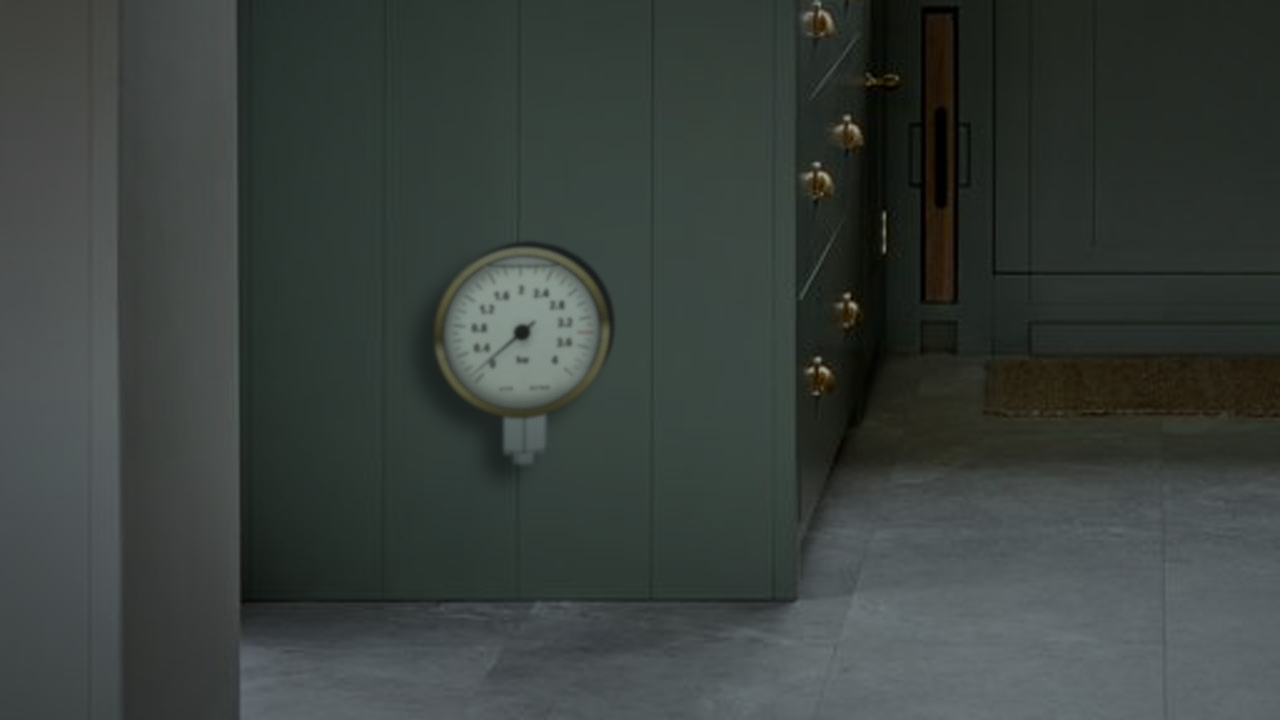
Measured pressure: 0.1 bar
